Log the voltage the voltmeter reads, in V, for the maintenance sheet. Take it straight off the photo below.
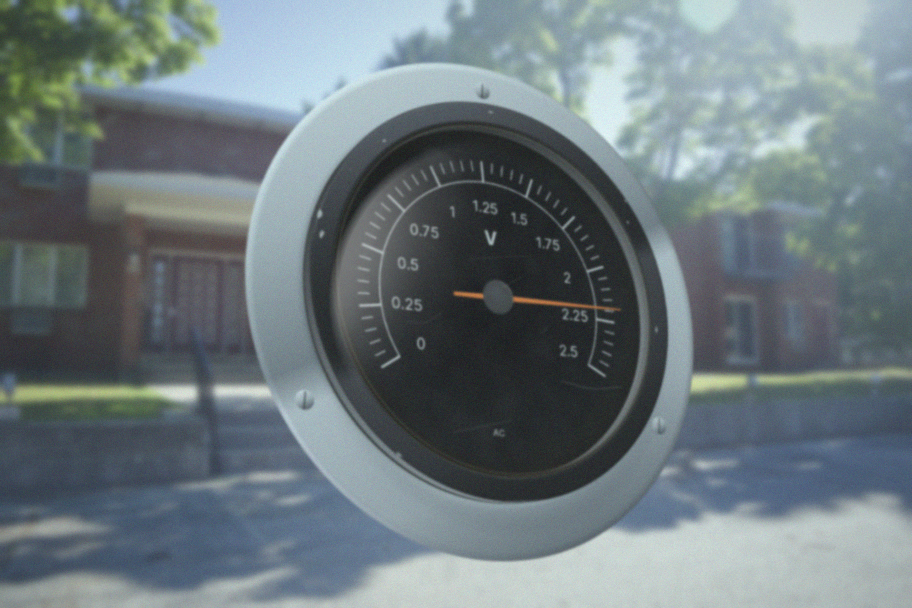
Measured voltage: 2.2 V
